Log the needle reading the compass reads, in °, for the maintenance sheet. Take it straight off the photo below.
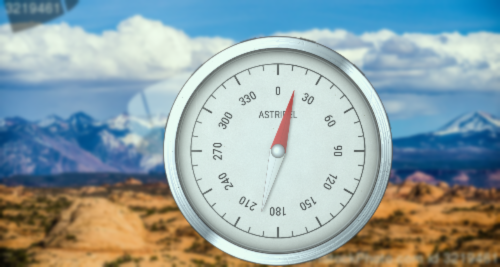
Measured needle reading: 15 °
